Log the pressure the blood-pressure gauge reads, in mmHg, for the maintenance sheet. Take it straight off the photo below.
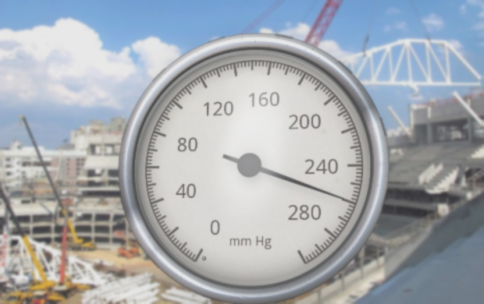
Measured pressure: 260 mmHg
